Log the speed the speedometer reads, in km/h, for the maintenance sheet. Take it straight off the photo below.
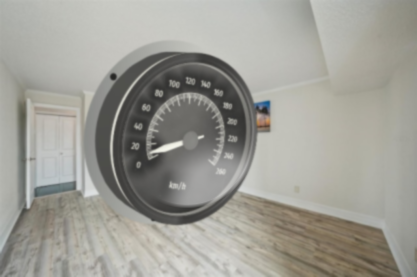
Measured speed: 10 km/h
